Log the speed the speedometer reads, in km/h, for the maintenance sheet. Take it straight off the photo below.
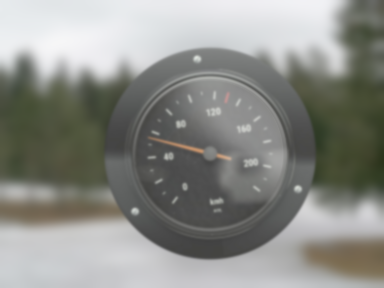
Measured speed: 55 km/h
